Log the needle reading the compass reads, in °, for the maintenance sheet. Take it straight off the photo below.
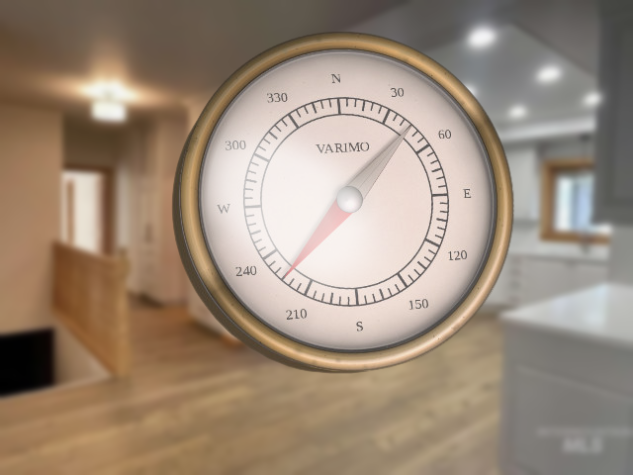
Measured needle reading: 225 °
